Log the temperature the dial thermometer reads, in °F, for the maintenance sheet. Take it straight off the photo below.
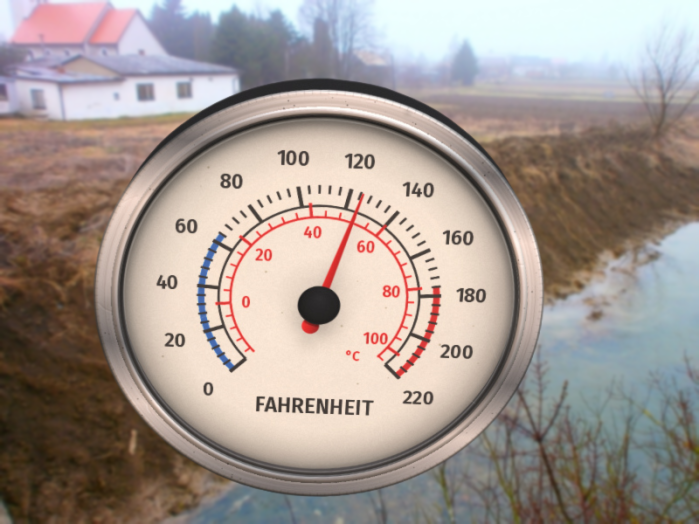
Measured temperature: 124 °F
